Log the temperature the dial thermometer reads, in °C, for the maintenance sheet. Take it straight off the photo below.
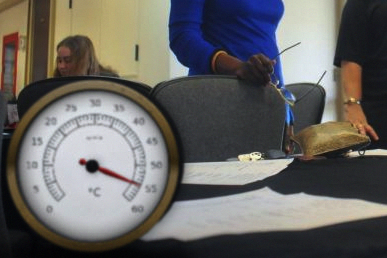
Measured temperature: 55 °C
